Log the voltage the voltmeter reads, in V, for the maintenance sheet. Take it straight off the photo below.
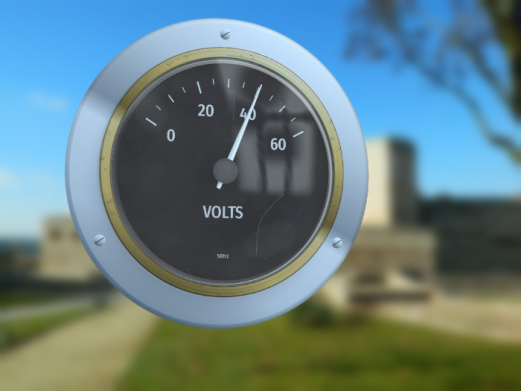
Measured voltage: 40 V
